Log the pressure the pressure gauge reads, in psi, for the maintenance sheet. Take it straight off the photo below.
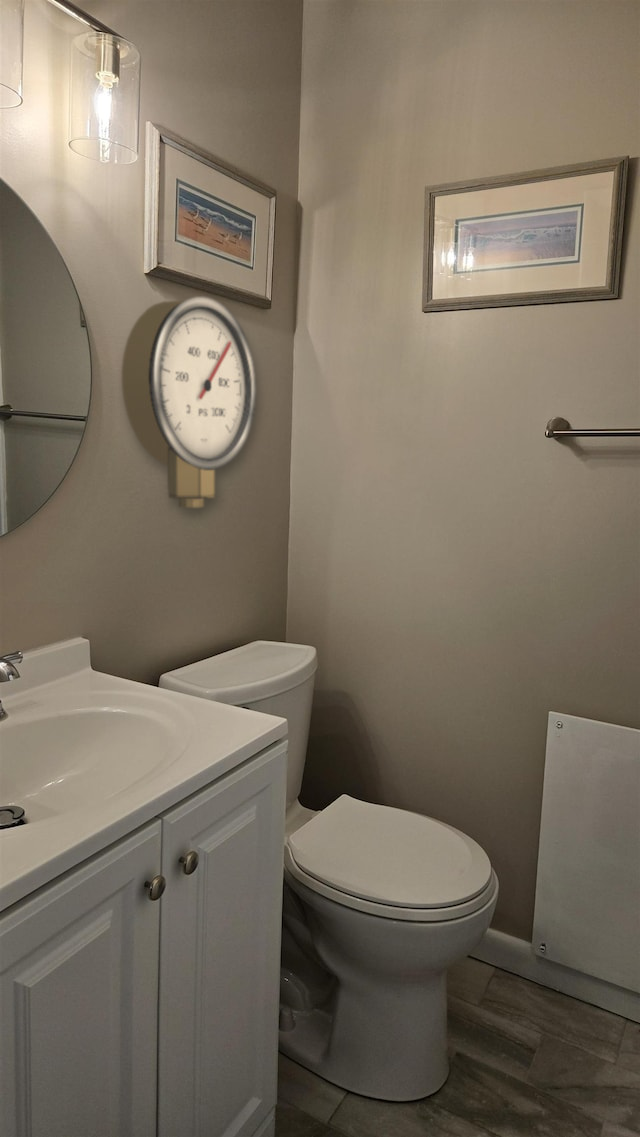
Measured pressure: 650 psi
